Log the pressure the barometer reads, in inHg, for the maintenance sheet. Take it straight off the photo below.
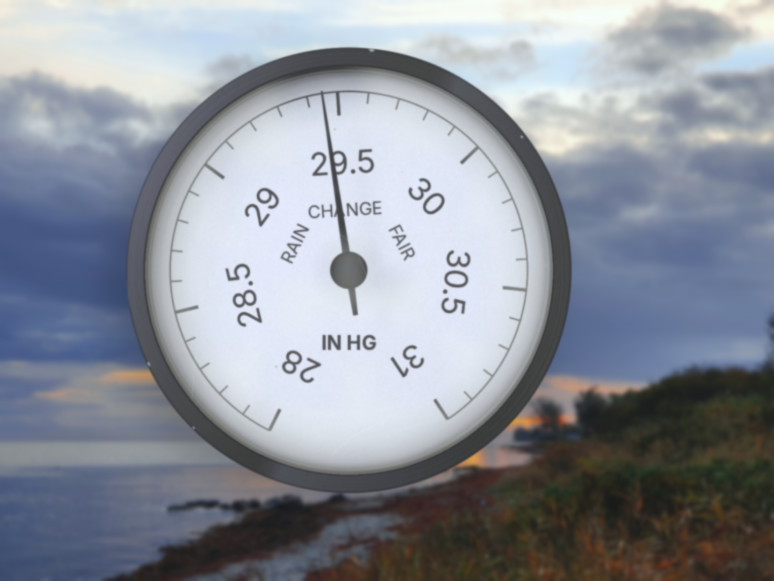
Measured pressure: 29.45 inHg
